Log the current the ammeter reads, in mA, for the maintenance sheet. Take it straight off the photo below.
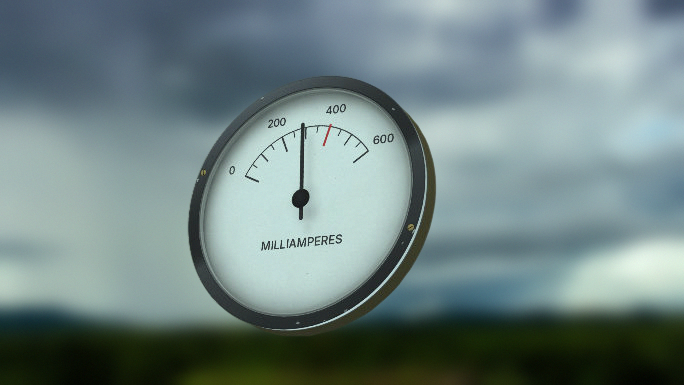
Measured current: 300 mA
